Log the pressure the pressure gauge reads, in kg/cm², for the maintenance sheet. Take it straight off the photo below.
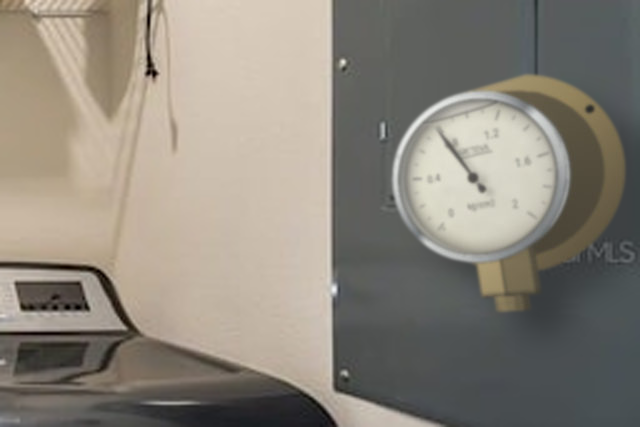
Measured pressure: 0.8 kg/cm²
